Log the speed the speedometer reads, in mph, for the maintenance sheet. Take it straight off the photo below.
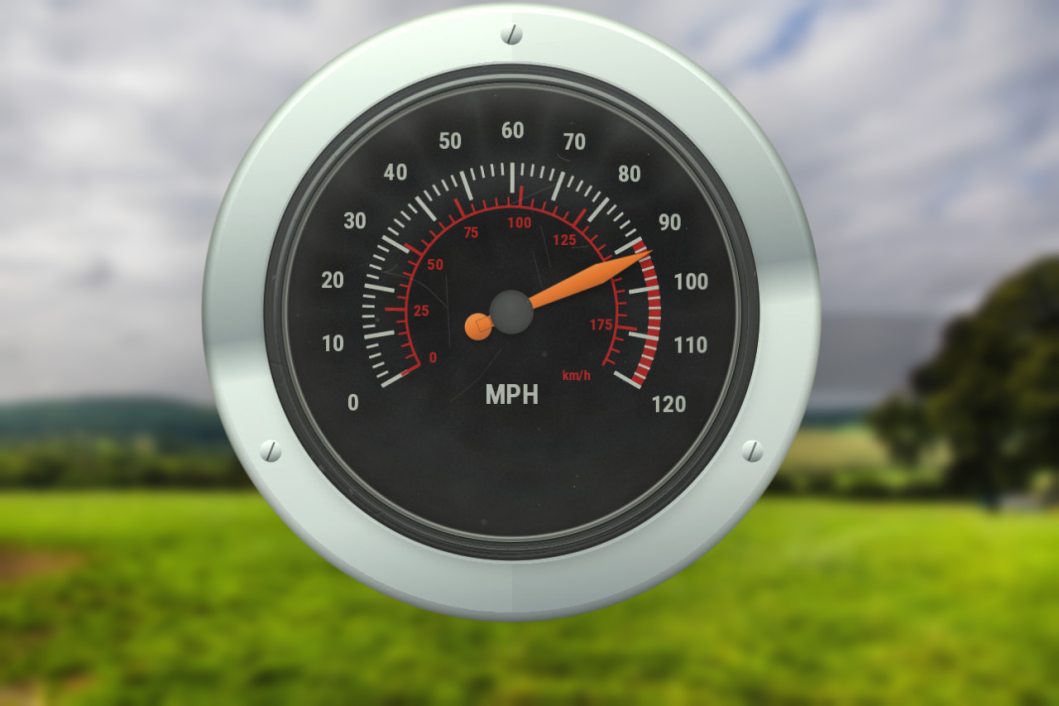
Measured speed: 93 mph
